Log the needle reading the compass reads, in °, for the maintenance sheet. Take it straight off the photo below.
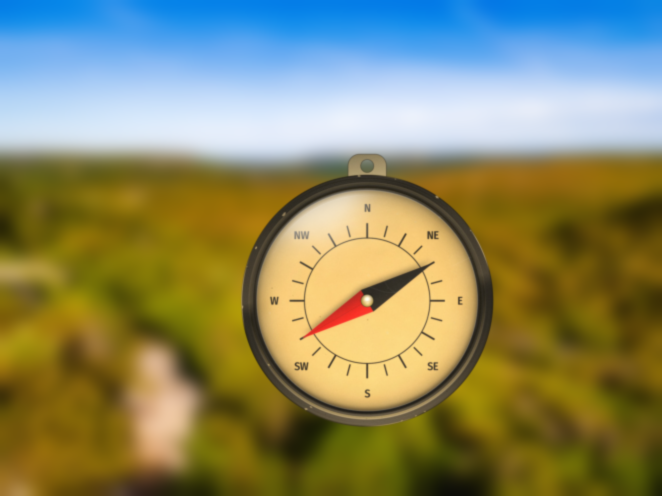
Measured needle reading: 240 °
